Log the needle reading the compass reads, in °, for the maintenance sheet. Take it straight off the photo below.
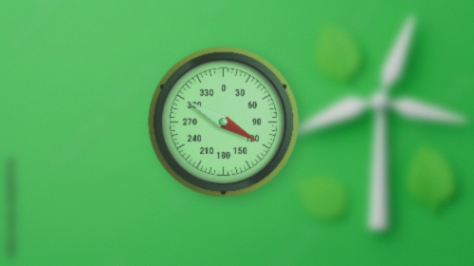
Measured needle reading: 120 °
